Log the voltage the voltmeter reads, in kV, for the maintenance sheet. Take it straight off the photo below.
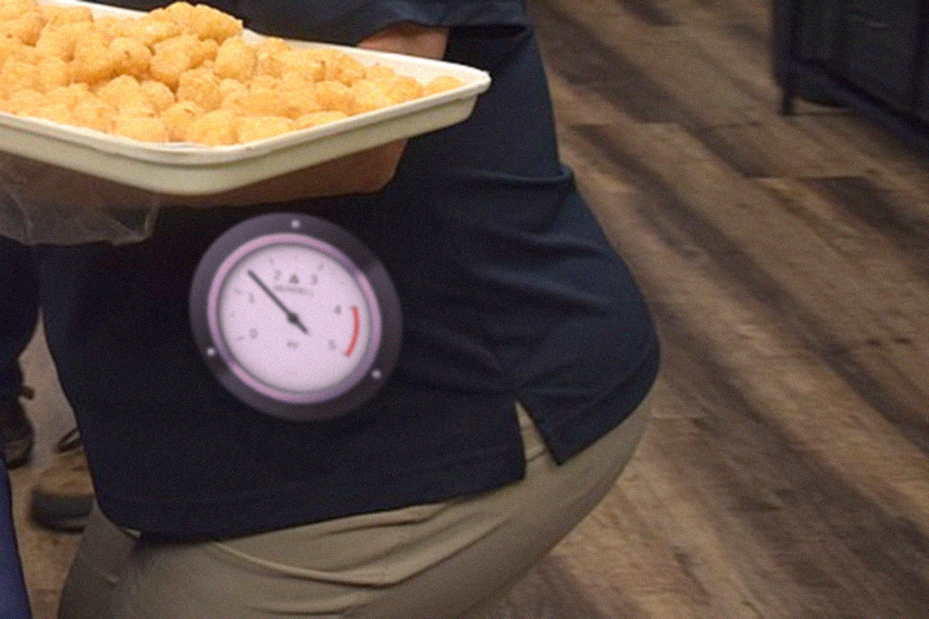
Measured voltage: 1.5 kV
